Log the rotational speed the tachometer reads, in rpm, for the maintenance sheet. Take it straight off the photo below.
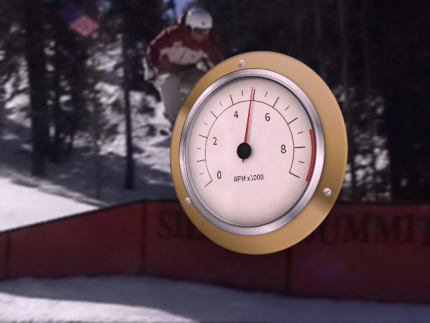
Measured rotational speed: 5000 rpm
